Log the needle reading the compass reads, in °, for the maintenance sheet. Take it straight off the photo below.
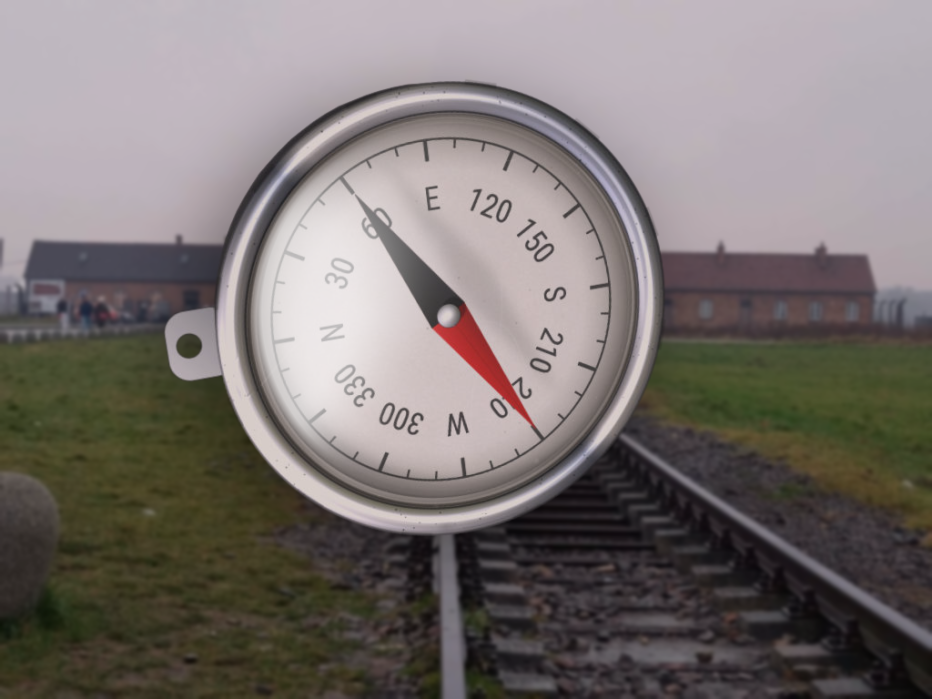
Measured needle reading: 240 °
